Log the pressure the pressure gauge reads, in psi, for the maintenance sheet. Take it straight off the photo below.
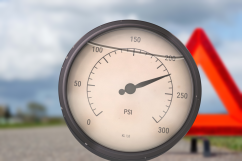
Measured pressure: 220 psi
